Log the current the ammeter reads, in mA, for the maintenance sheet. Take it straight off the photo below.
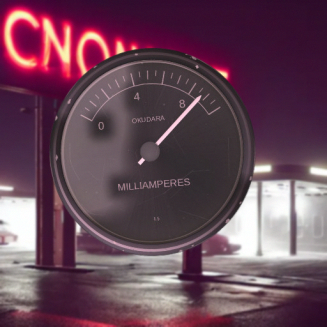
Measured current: 8.75 mA
